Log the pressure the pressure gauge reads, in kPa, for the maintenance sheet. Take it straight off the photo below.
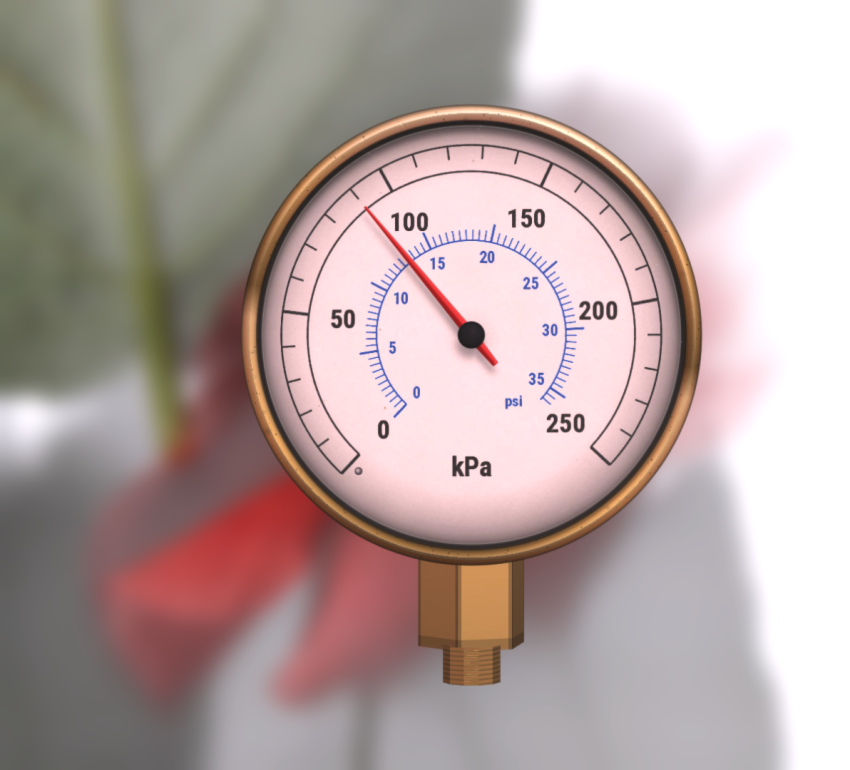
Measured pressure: 90 kPa
